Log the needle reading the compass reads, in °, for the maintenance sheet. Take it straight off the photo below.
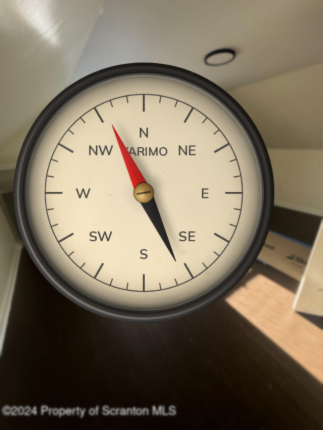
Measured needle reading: 335 °
